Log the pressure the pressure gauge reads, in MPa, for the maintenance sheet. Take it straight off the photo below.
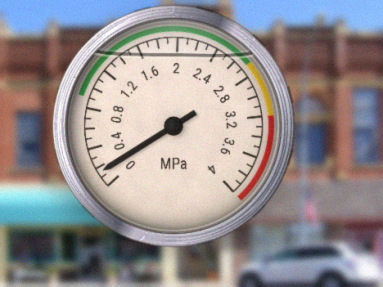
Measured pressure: 0.15 MPa
